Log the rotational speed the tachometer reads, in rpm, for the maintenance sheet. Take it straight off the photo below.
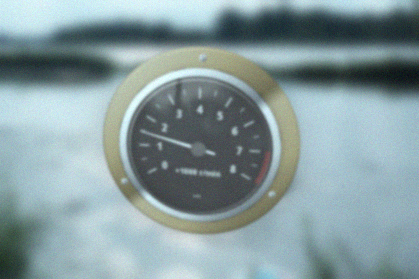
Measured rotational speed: 1500 rpm
